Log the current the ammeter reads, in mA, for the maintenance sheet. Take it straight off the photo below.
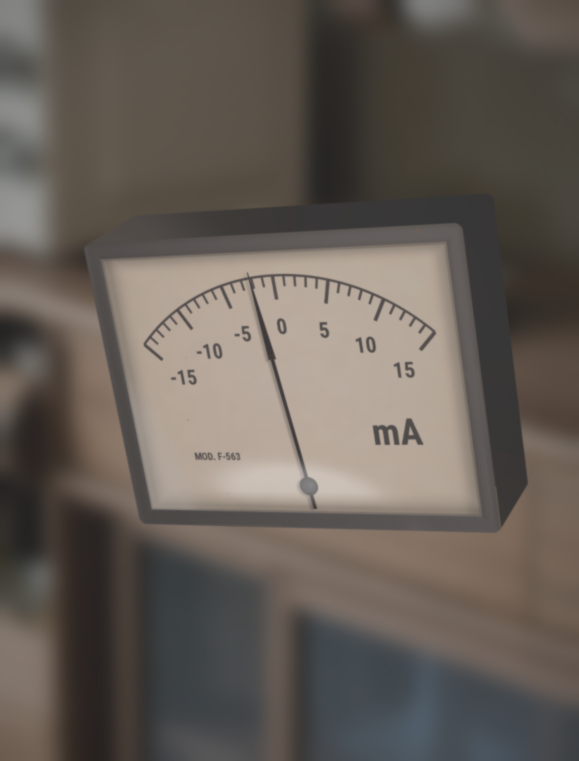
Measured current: -2 mA
